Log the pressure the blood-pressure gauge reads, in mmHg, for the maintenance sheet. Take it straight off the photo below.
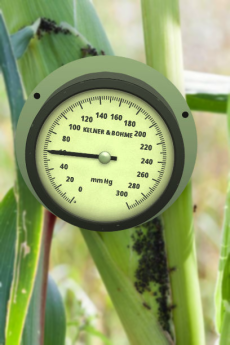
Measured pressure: 60 mmHg
